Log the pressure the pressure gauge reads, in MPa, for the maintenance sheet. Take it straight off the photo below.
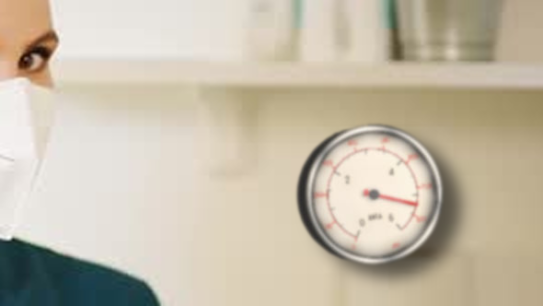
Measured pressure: 5.25 MPa
